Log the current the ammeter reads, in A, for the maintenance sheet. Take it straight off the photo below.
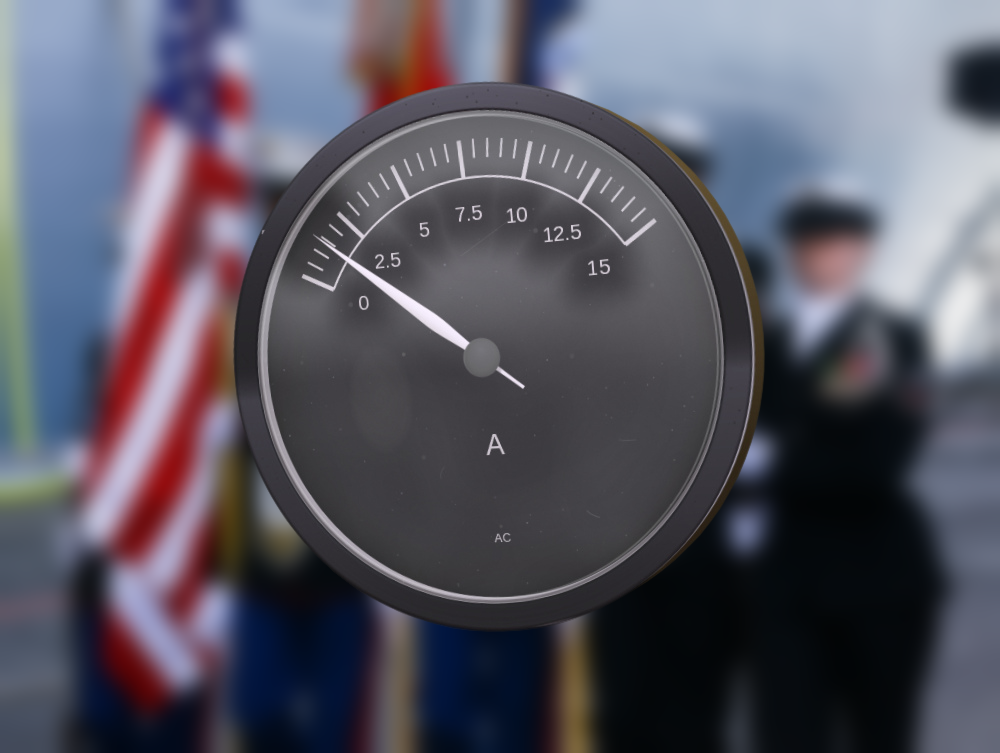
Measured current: 1.5 A
